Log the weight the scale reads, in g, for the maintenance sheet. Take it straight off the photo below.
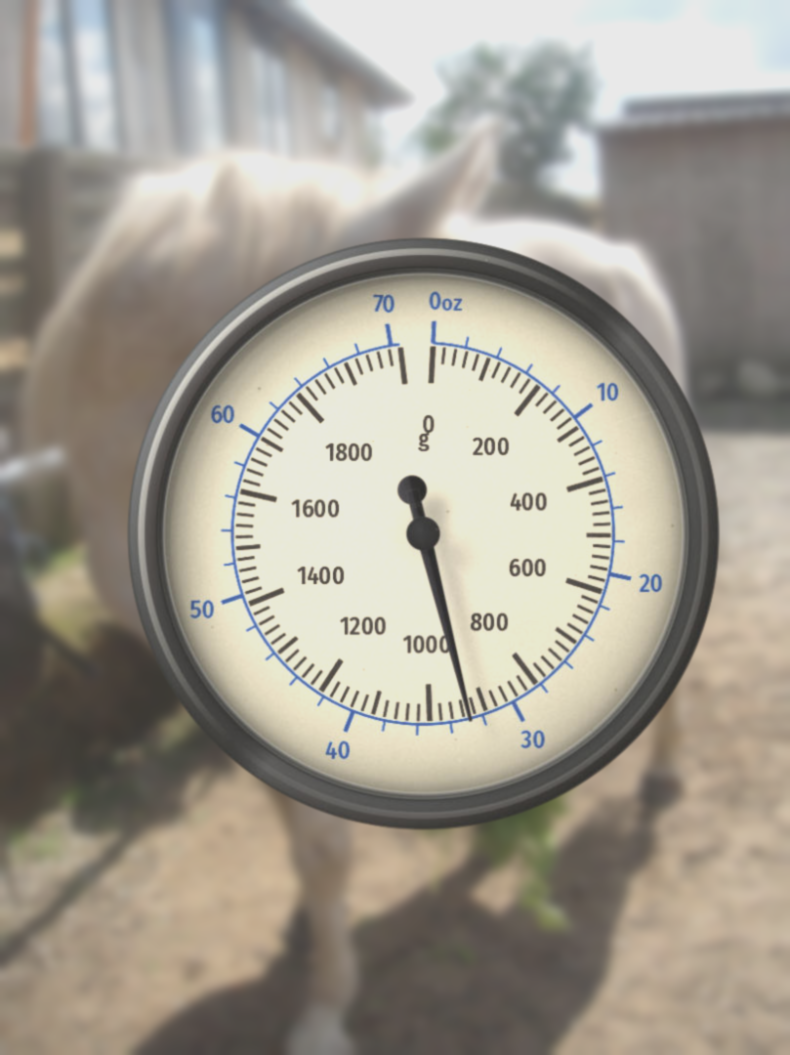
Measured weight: 930 g
